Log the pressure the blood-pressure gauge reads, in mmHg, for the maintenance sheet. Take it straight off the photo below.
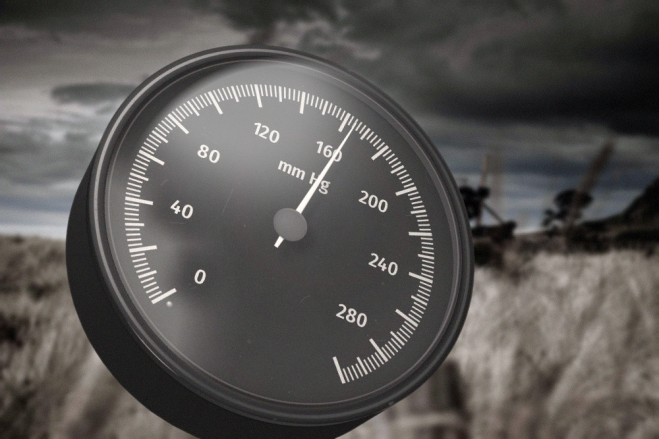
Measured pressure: 164 mmHg
